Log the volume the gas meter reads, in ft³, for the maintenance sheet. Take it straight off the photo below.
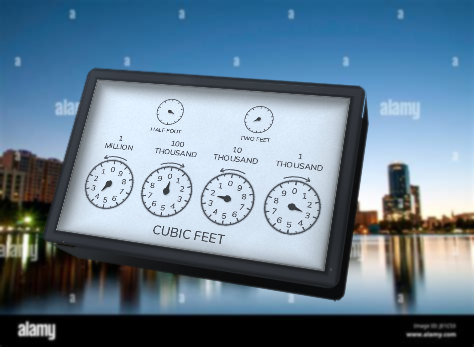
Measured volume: 402300 ft³
